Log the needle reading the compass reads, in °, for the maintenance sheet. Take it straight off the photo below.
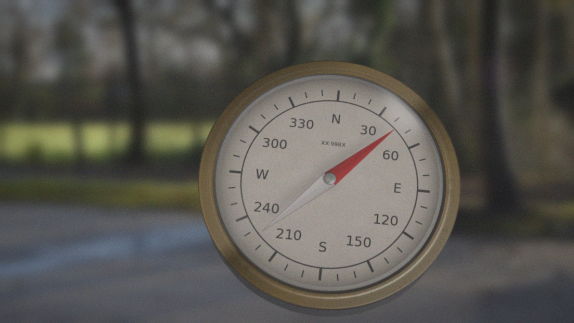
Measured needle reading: 45 °
